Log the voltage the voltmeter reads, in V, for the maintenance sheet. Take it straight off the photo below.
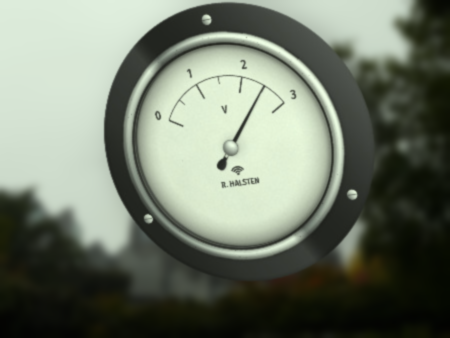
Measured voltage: 2.5 V
